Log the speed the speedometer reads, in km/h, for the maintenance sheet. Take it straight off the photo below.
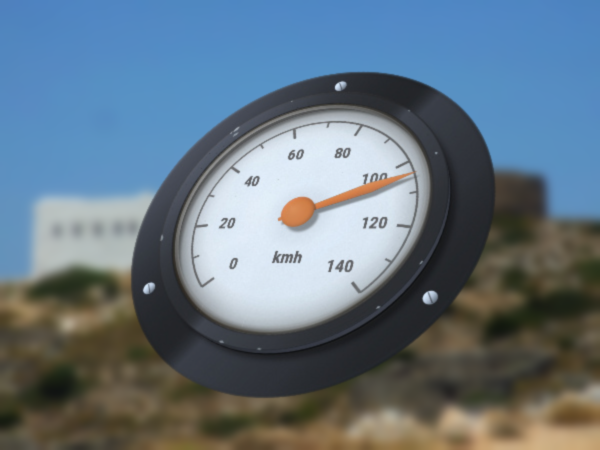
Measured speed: 105 km/h
